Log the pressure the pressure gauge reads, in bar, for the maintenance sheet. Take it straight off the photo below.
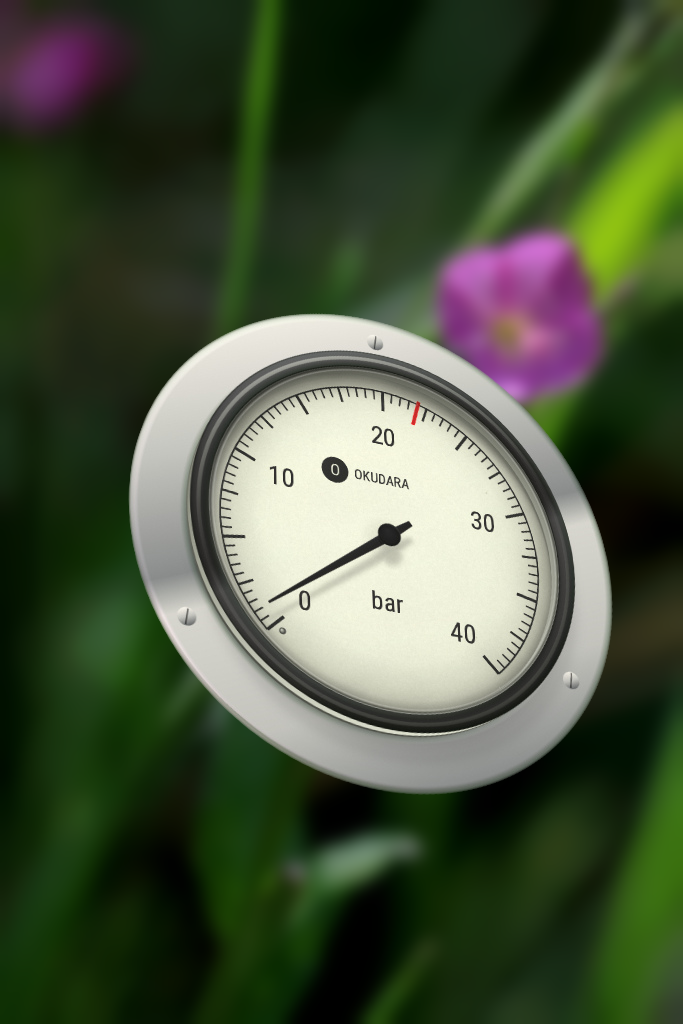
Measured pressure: 1 bar
